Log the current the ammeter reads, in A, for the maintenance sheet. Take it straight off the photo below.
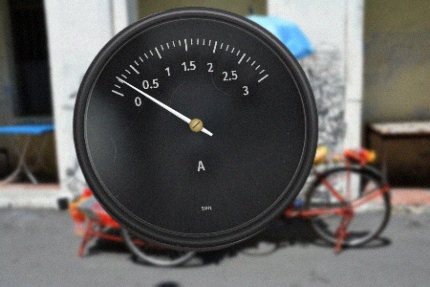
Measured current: 0.2 A
